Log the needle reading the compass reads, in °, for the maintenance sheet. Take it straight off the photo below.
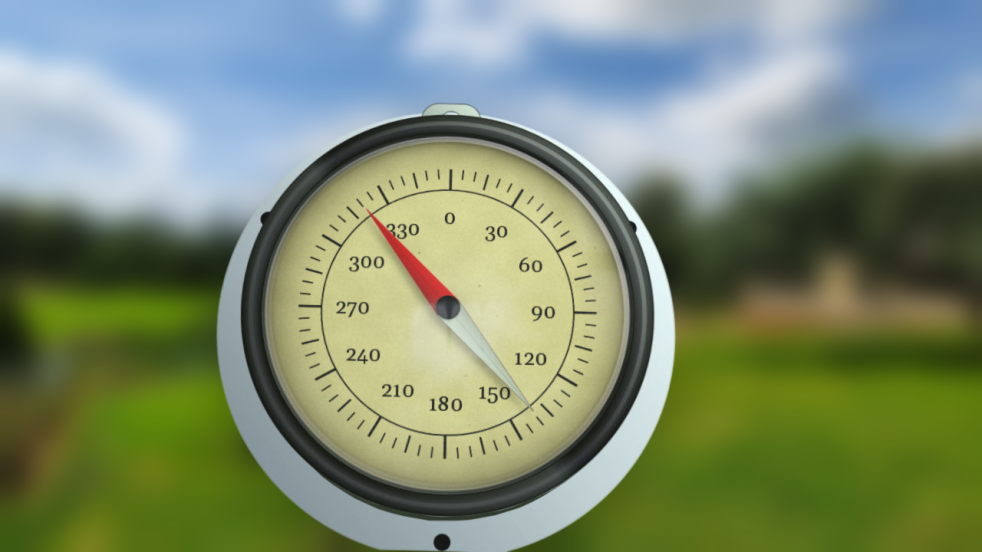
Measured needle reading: 320 °
